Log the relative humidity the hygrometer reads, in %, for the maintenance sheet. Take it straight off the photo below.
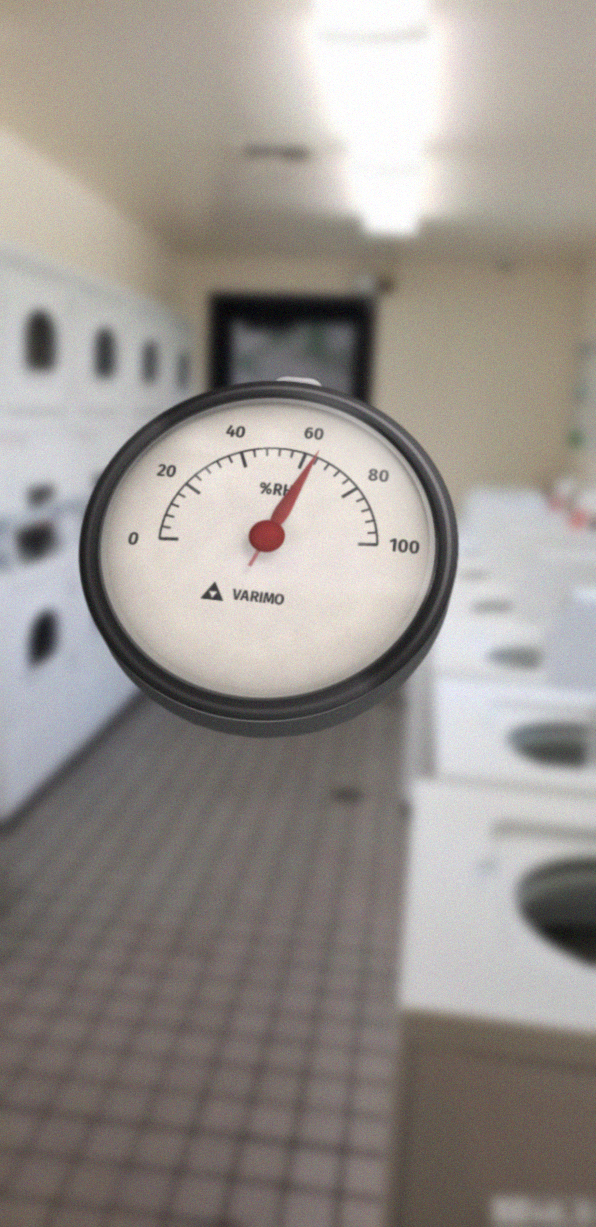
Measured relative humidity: 64 %
